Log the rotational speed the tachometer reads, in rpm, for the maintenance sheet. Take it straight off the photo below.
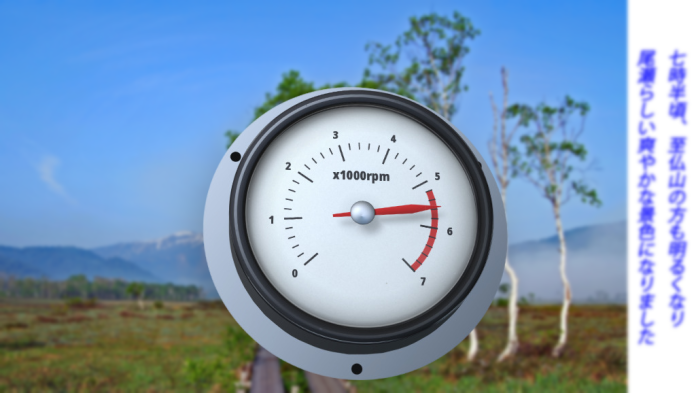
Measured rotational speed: 5600 rpm
